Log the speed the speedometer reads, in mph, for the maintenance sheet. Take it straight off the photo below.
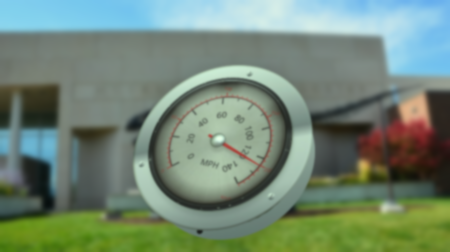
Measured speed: 125 mph
